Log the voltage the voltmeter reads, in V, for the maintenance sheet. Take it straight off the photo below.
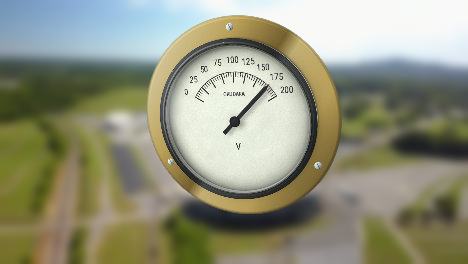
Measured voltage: 175 V
